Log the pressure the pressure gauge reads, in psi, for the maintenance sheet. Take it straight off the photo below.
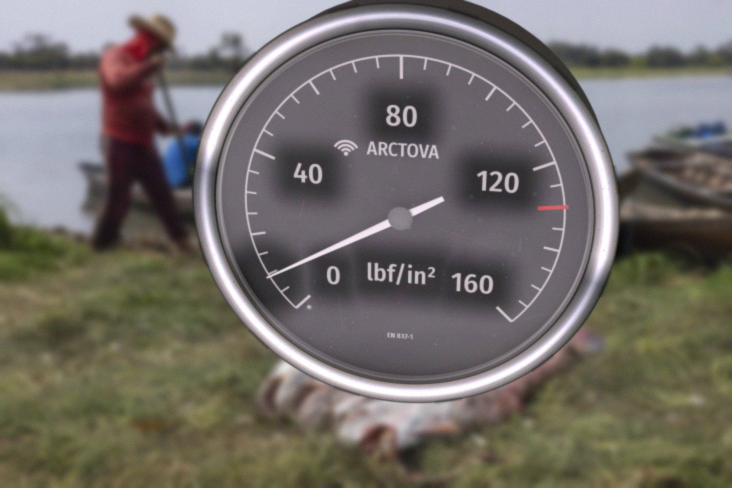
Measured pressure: 10 psi
